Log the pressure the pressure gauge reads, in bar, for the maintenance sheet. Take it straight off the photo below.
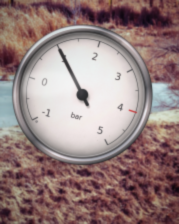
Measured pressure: 1 bar
